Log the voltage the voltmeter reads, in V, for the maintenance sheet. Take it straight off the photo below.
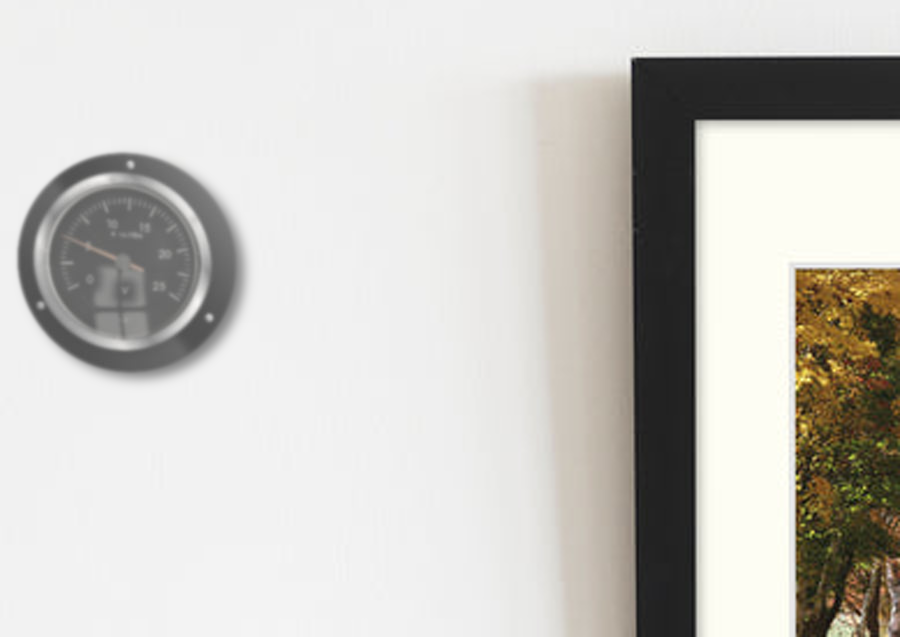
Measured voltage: 5 V
